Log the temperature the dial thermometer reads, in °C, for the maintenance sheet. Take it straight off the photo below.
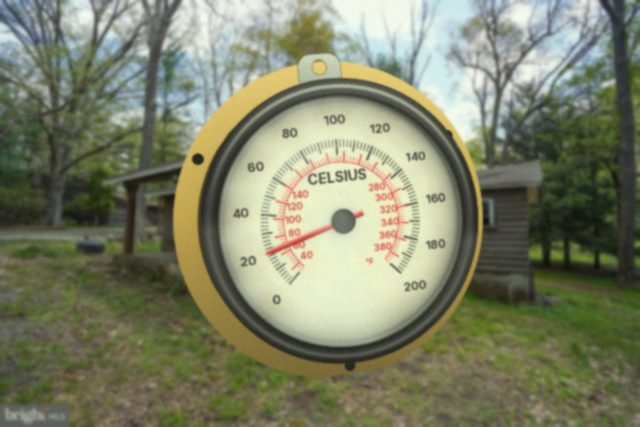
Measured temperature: 20 °C
